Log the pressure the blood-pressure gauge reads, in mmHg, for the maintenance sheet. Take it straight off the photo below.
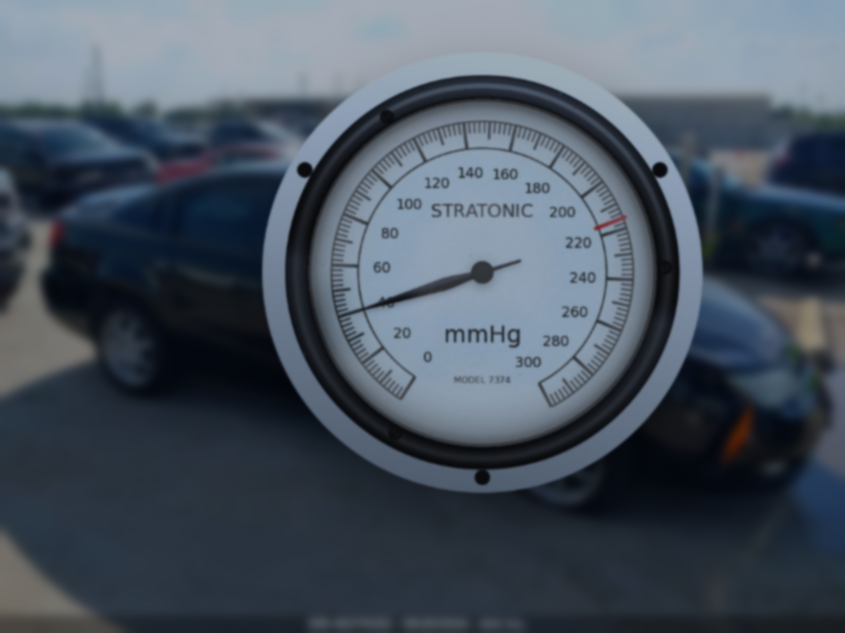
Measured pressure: 40 mmHg
